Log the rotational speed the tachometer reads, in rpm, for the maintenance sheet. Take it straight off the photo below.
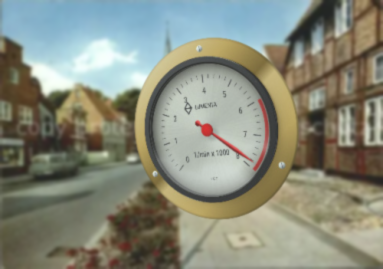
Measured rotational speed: 7800 rpm
